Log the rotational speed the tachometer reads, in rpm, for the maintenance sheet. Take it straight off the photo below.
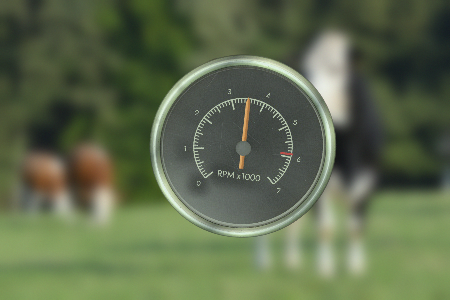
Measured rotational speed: 3500 rpm
